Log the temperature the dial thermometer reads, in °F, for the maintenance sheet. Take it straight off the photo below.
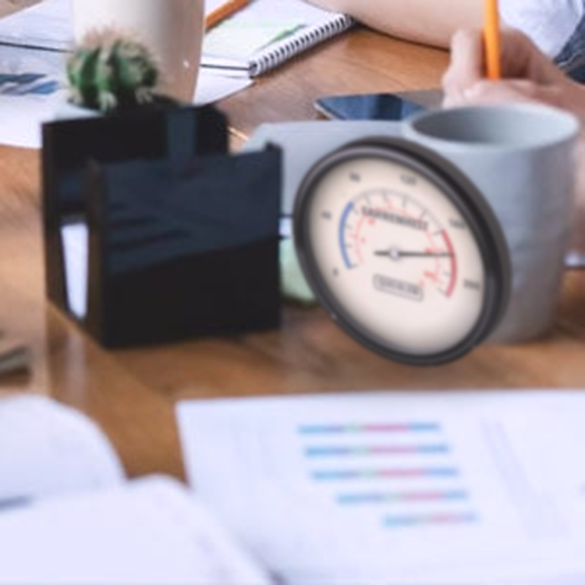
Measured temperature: 180 °F
